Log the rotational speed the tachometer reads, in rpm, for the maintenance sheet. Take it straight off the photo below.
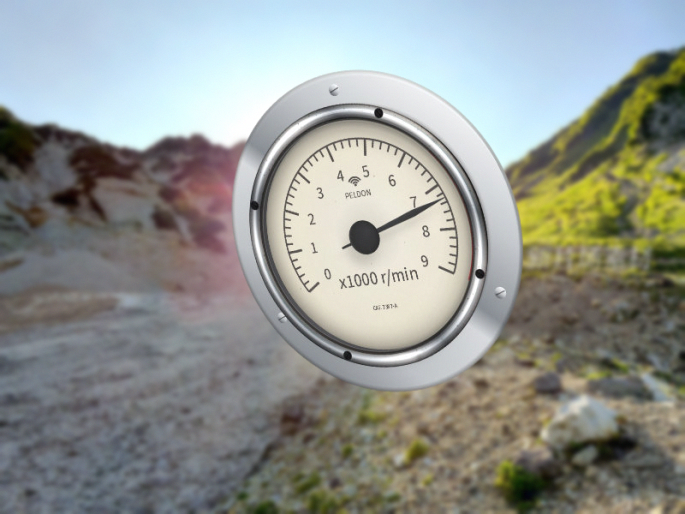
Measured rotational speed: 7300 rpm
